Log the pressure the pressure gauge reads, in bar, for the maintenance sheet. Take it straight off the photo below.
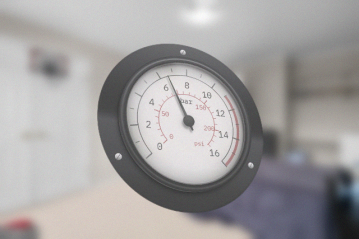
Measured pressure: 6.5 bar
